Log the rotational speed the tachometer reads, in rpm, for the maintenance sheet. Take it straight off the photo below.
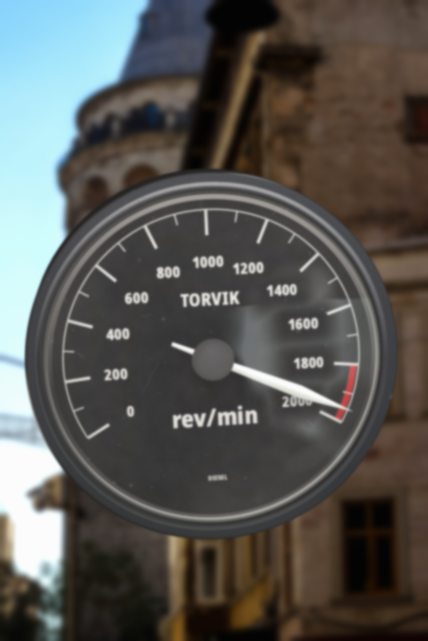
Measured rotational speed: 1950 rpm
